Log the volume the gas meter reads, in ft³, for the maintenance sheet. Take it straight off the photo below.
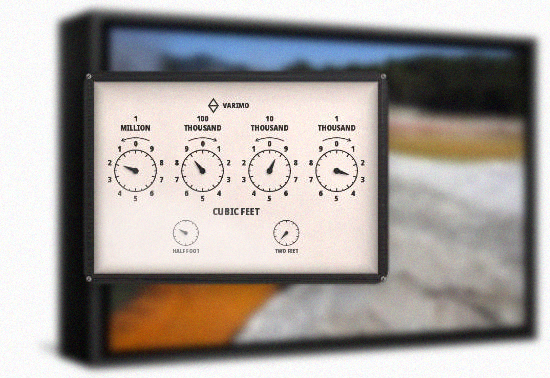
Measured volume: 189300 ft³
